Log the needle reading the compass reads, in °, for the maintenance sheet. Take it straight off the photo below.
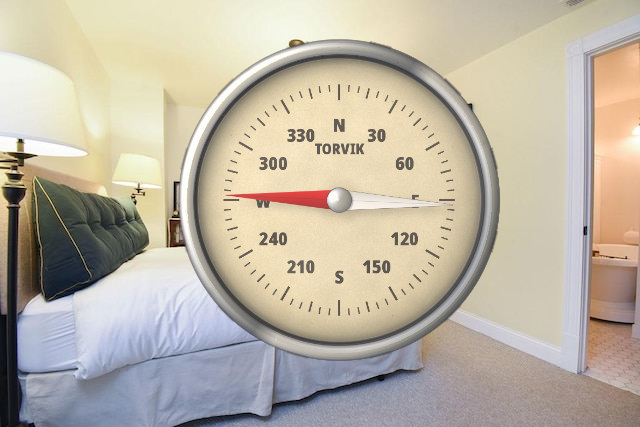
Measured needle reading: 272.5 °
